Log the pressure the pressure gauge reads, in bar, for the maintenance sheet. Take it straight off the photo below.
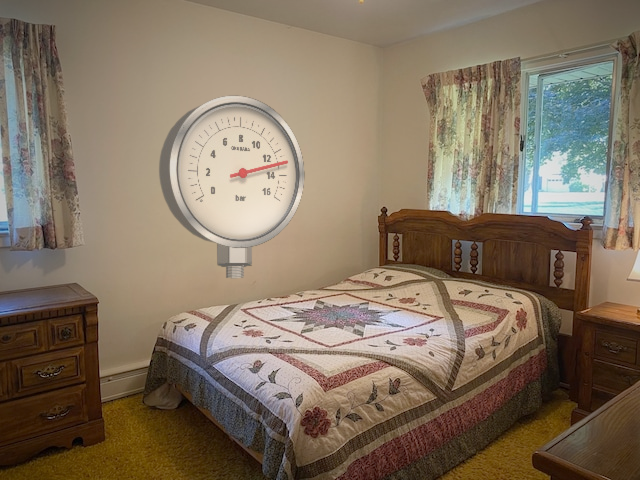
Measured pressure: 13 bar
